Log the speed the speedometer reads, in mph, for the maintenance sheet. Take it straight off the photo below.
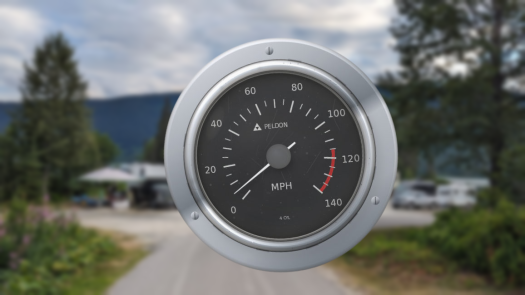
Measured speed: 5 mph
